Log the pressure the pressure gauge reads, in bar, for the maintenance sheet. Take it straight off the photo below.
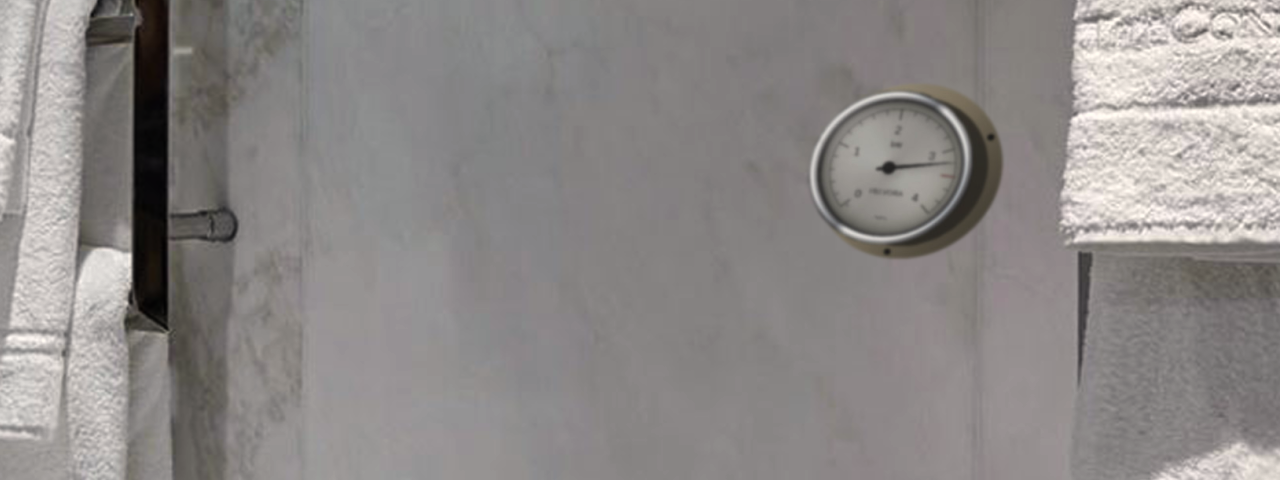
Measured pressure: 3.2 bar
